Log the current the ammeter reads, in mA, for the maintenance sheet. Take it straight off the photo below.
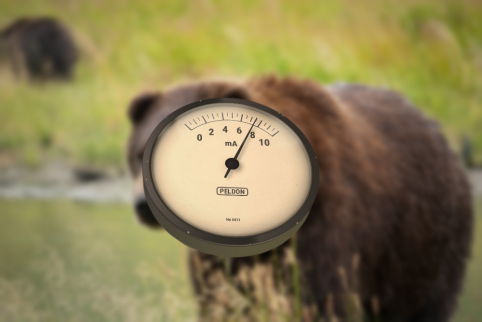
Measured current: 7.5 mA
